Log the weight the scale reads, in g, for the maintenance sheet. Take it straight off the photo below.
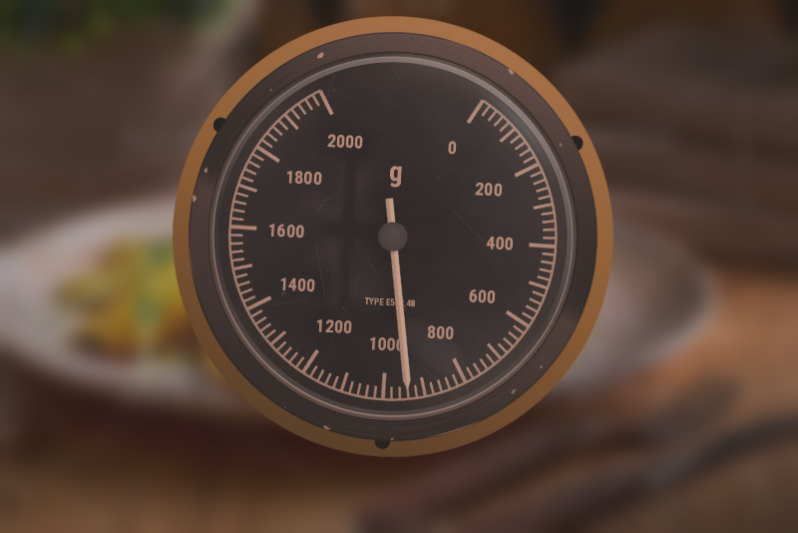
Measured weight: 940 g
